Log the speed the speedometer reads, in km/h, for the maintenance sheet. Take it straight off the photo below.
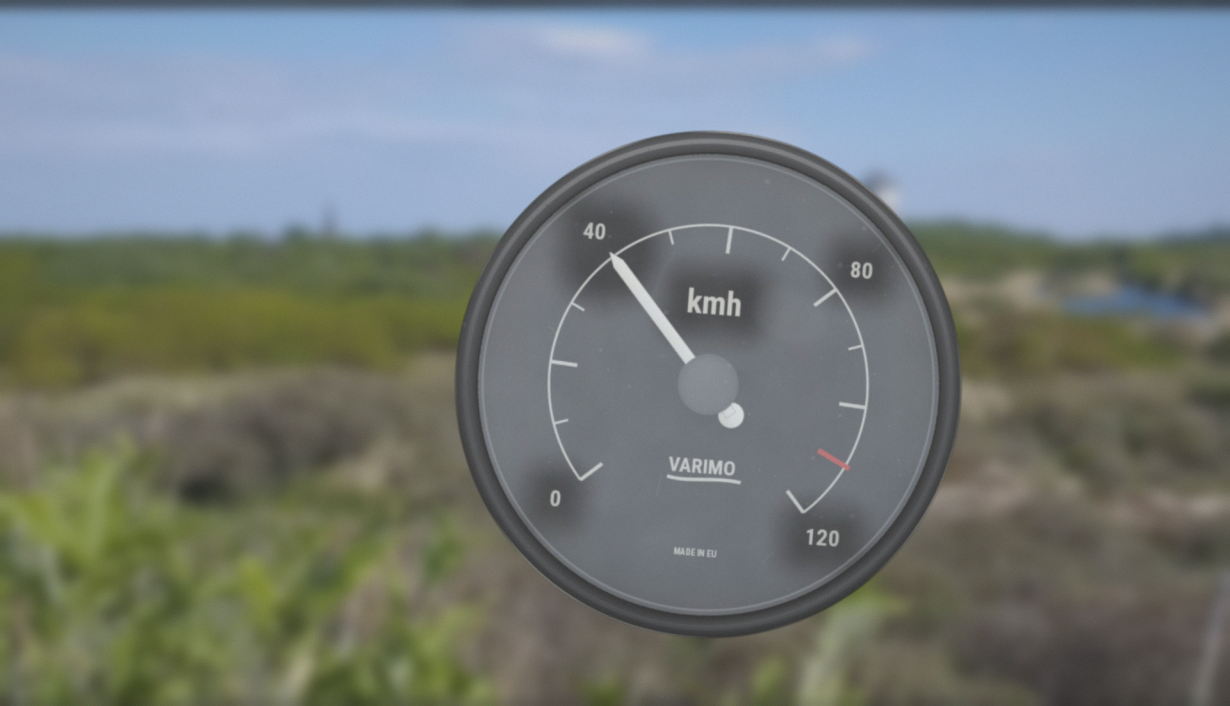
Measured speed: 40 km/h
